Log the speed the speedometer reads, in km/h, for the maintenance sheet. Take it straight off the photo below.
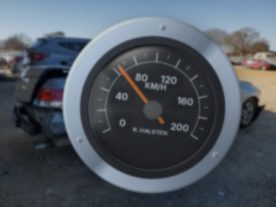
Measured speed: 65 km/h
